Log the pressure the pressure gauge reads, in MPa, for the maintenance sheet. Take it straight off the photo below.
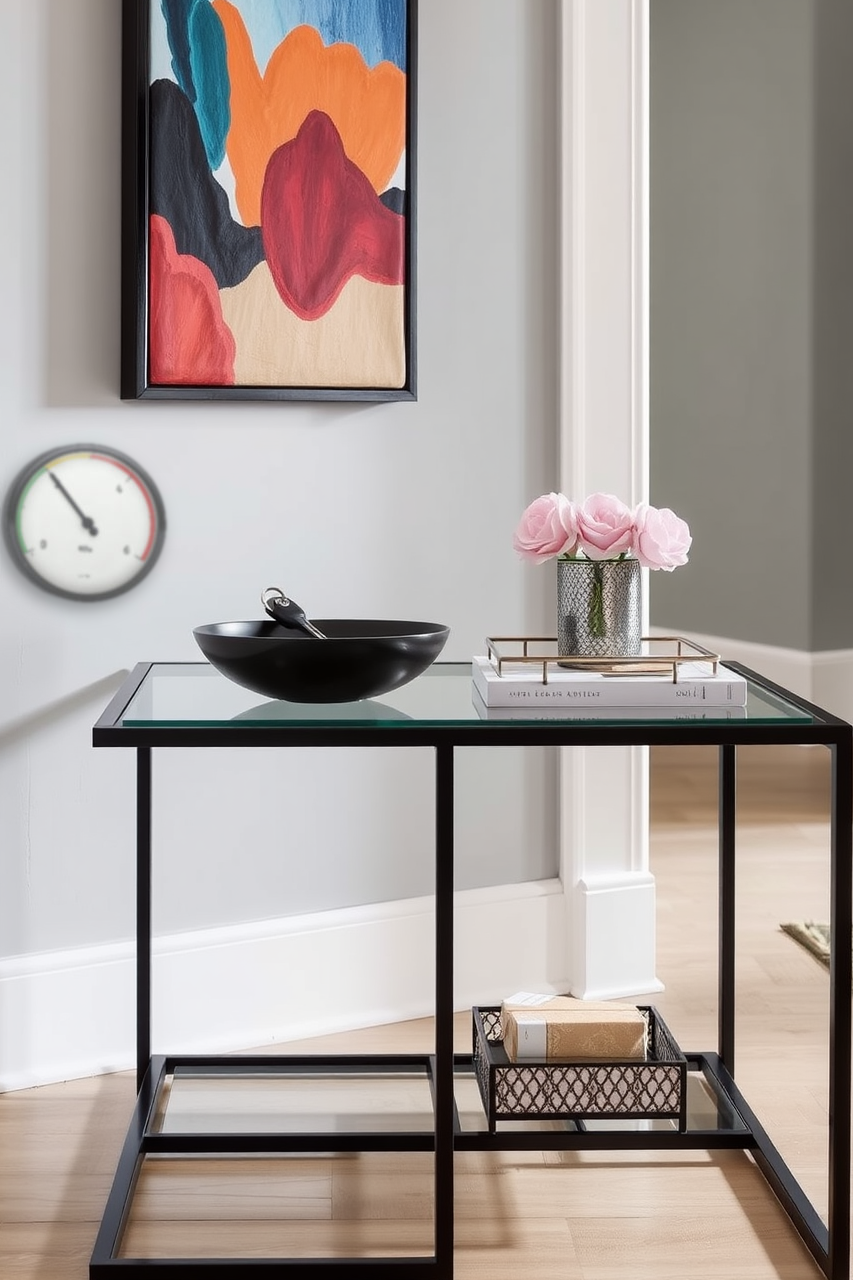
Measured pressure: 2 MPa
